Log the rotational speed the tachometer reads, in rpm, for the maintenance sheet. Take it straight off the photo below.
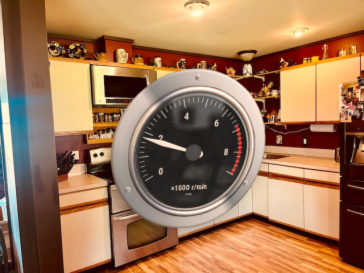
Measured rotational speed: 1800 rpm
